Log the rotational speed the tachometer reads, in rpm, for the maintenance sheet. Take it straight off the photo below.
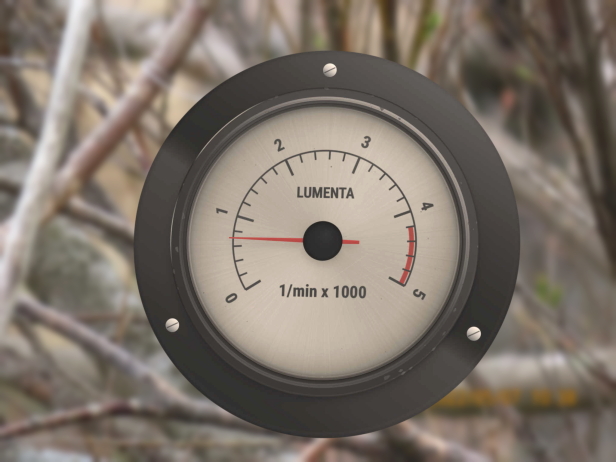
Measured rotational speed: 700 rpm
